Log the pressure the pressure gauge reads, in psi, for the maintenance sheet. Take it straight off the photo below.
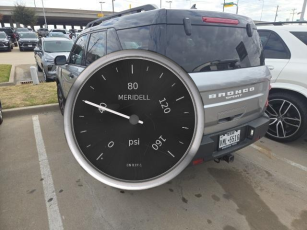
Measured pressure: 40 psi
